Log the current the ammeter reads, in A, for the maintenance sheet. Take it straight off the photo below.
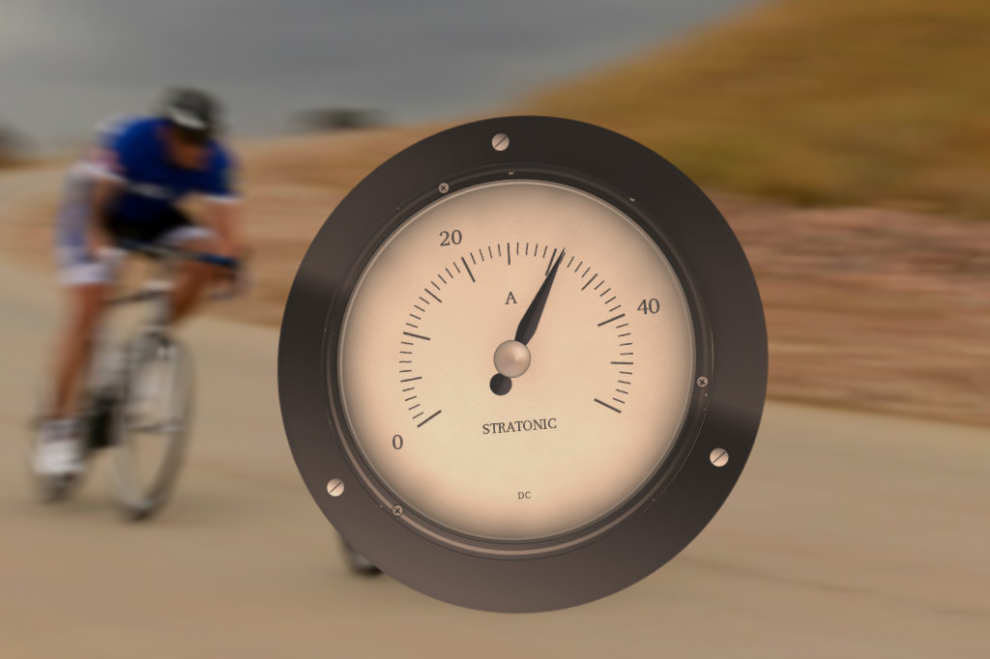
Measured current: 31 A
